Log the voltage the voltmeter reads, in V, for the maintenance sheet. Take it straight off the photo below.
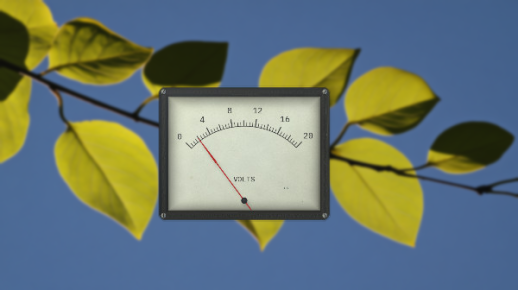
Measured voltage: 2 V
